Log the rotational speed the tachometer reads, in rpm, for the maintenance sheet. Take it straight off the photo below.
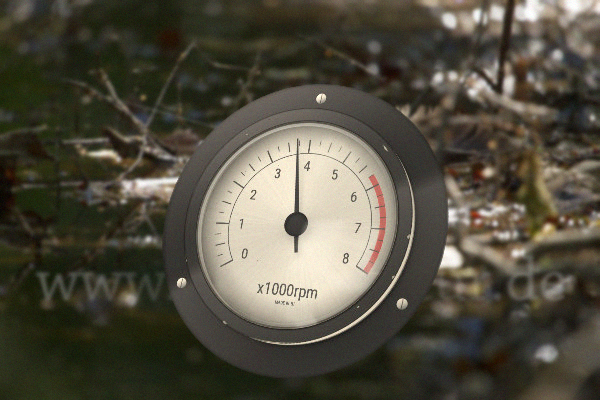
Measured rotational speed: 3750 rpm
